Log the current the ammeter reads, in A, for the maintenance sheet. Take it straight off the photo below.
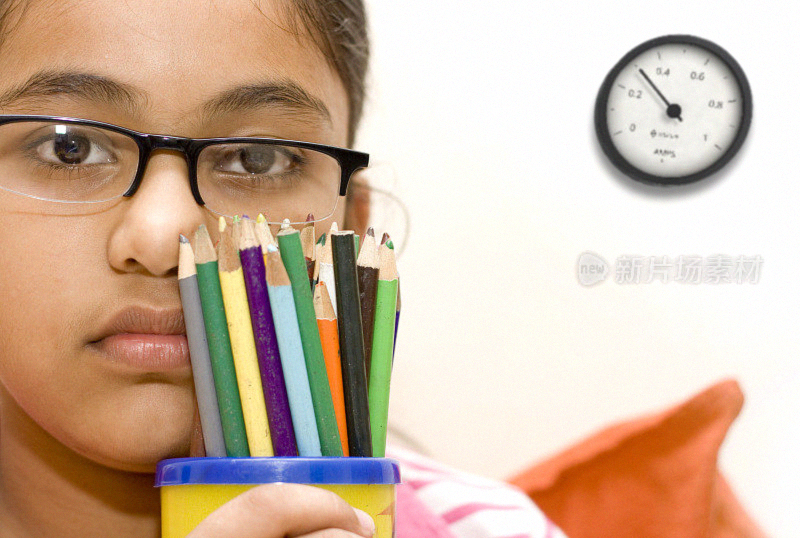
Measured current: 0.3 A
